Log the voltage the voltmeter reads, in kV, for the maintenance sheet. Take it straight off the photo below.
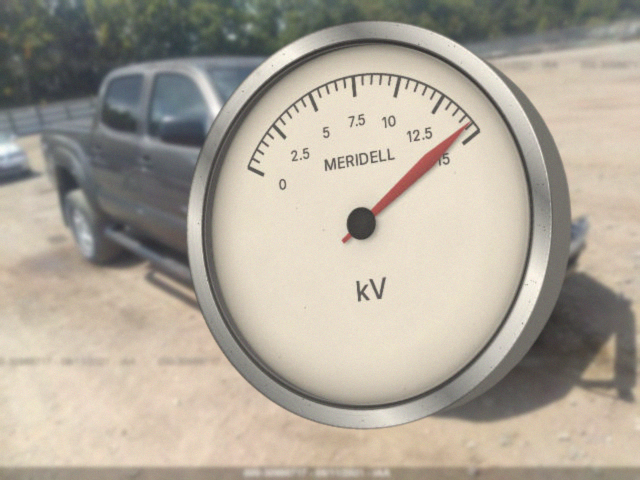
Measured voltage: 14.5 kV
